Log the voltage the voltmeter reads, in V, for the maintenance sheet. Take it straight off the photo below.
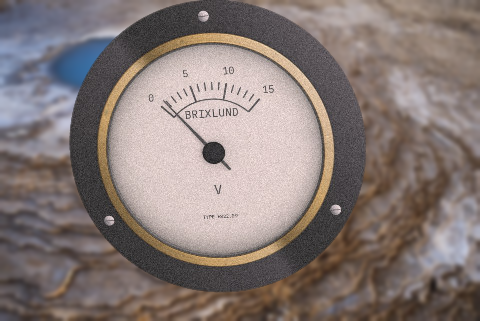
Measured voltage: 1 V
